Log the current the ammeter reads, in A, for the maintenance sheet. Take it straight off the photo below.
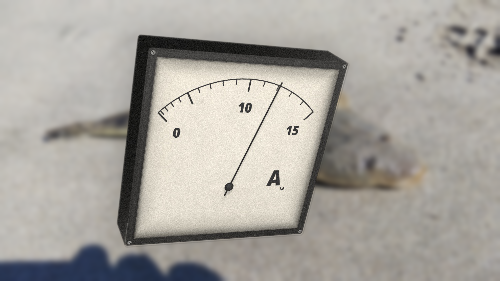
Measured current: 12 A
